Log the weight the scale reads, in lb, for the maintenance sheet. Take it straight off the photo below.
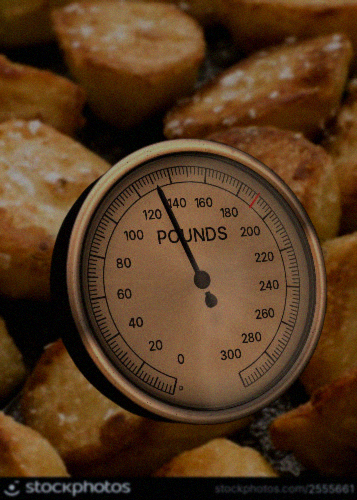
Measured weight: 130 lb
